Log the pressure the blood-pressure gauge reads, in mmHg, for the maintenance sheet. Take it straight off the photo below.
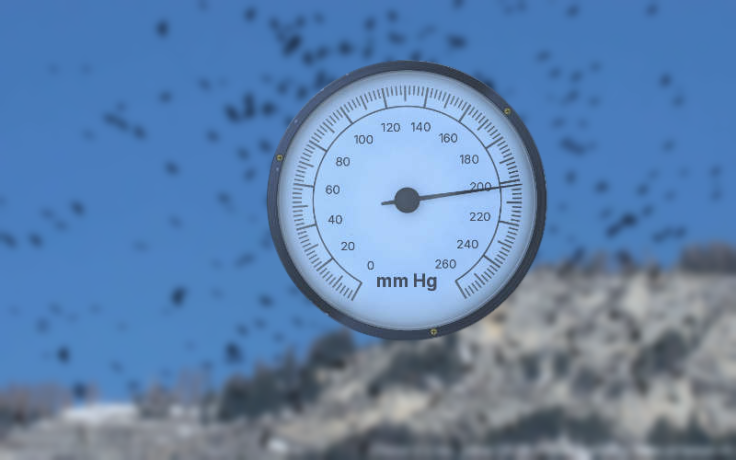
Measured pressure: 202 mmHg
